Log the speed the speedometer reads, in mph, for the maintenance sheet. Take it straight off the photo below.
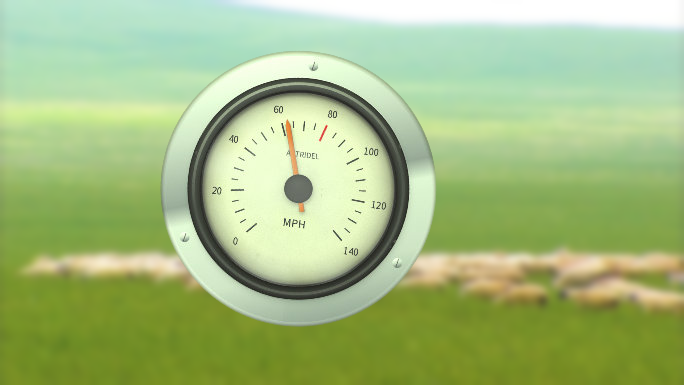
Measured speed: 62.5 mph
